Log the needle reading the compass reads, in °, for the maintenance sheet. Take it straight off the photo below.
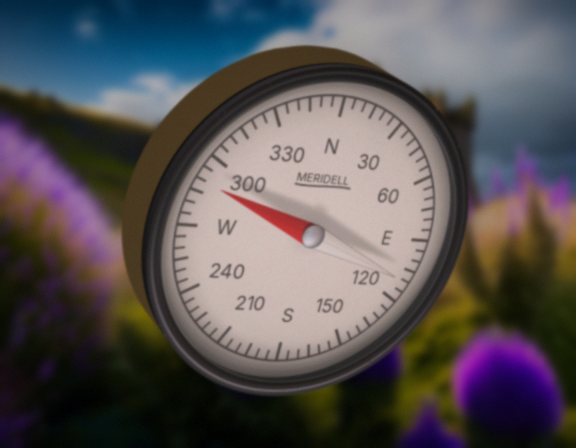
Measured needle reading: 290 °
